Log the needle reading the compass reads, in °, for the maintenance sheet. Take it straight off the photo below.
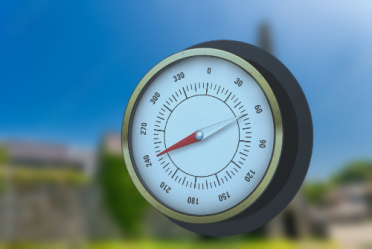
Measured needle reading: 240 °
